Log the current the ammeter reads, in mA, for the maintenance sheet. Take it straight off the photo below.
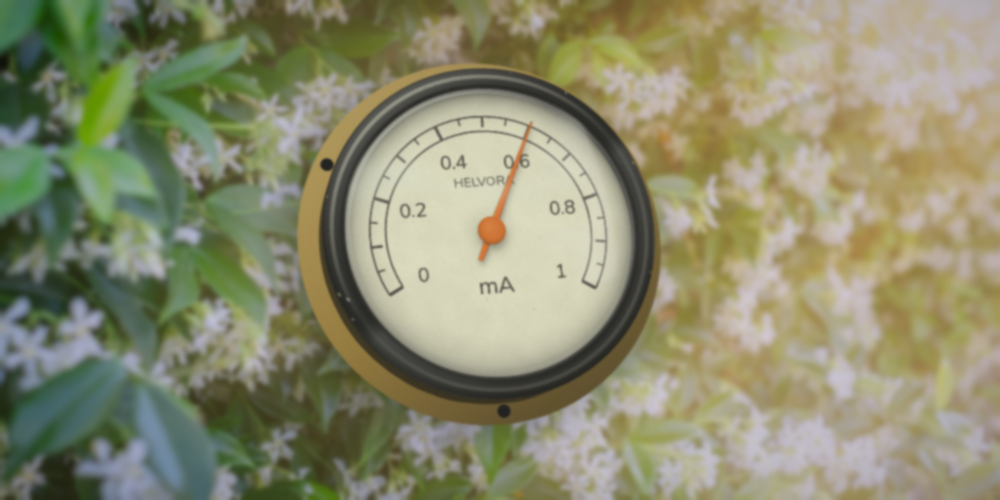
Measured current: 0.6 mA
